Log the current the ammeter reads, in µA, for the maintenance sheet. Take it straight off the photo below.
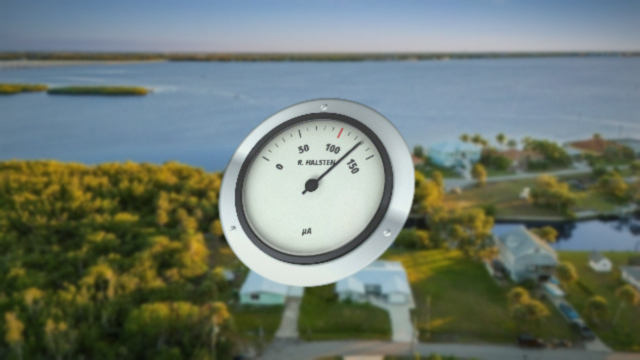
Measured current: 130 µA
